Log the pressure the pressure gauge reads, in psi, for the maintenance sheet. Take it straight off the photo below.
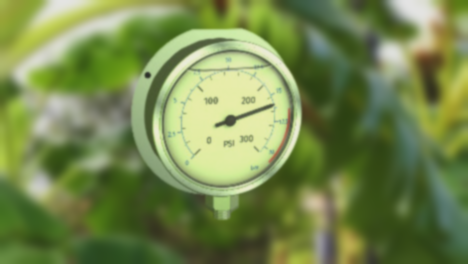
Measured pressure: 230 psi
